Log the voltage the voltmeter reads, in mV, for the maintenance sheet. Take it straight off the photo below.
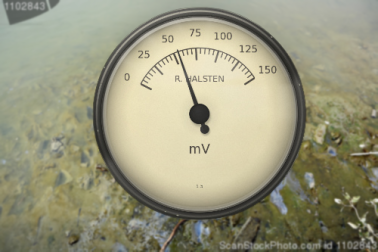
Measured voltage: 55 mV
